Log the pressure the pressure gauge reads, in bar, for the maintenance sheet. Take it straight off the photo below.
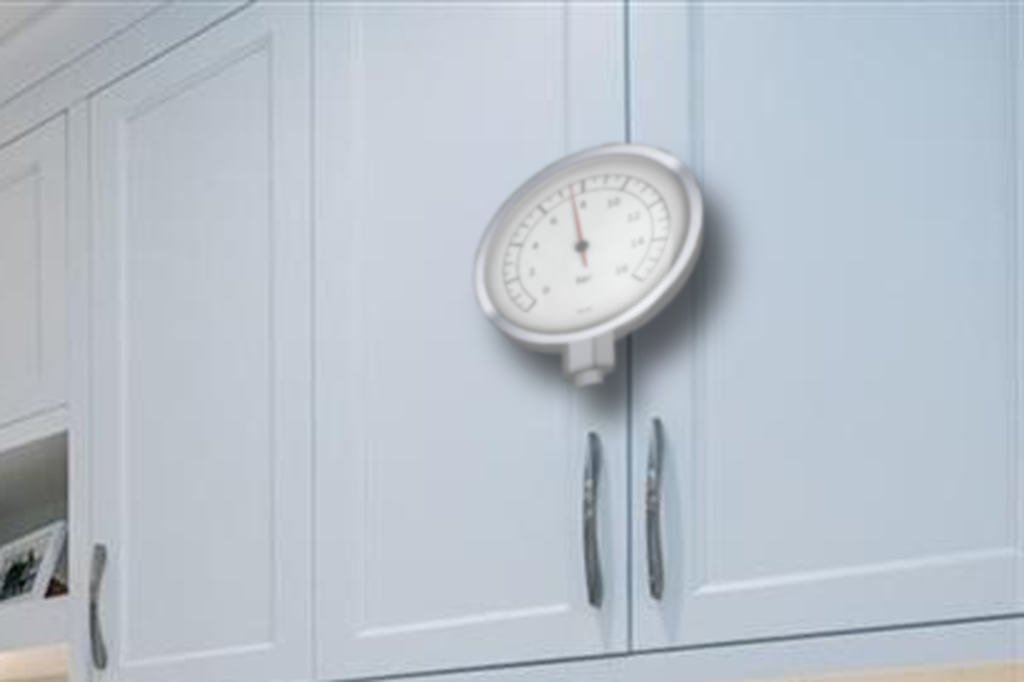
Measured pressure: 7.5 bar
